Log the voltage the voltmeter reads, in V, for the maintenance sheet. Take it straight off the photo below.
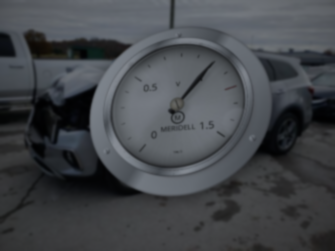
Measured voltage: 1 V
